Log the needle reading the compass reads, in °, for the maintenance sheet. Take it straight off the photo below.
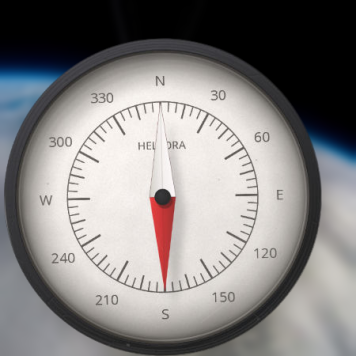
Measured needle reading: 180 °
